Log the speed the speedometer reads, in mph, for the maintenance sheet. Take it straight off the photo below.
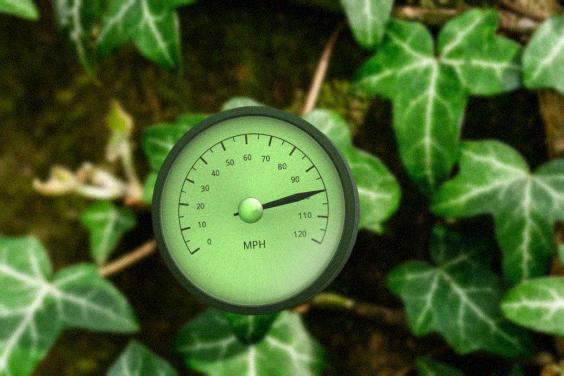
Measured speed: 100 mph
